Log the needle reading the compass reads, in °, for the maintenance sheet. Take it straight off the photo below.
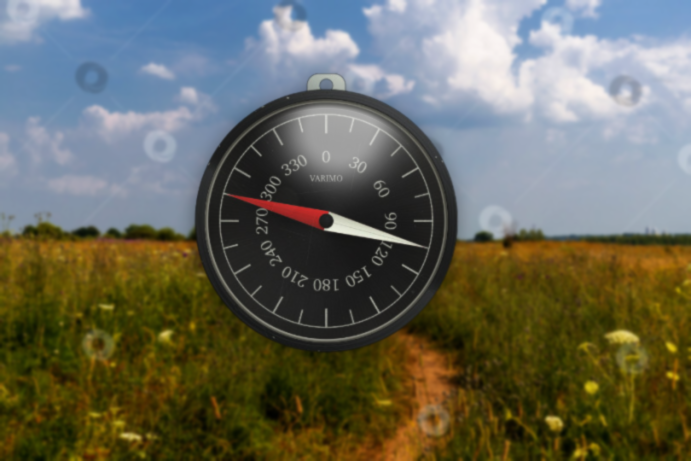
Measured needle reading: 285 °
